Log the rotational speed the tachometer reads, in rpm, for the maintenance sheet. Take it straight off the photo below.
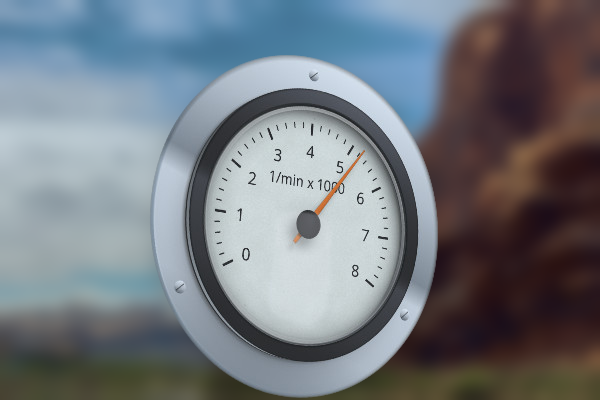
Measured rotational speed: 5200 rpm
